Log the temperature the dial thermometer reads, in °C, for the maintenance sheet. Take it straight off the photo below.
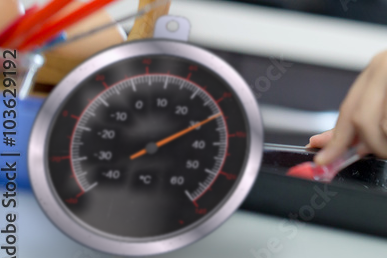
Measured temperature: 30 °C
